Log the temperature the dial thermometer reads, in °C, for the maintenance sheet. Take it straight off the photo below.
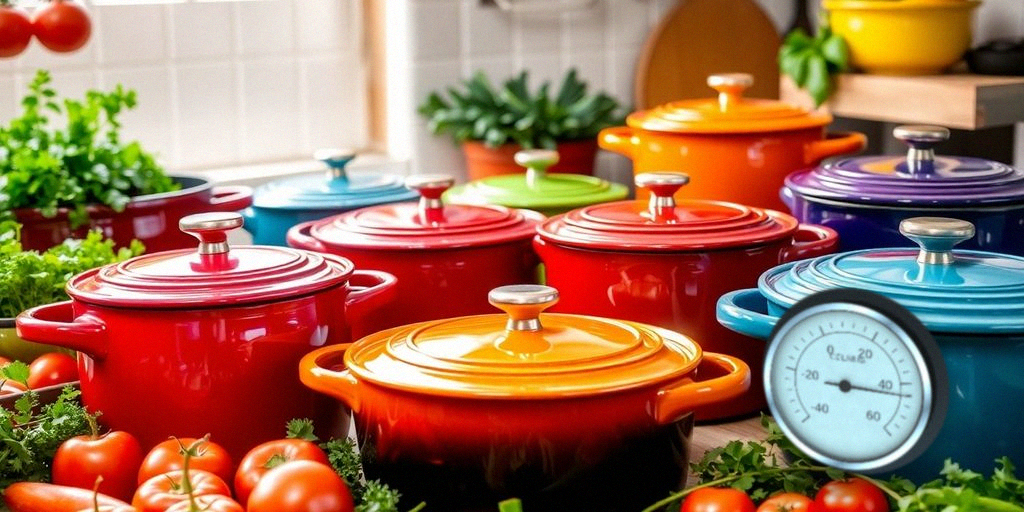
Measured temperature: 44 °C
